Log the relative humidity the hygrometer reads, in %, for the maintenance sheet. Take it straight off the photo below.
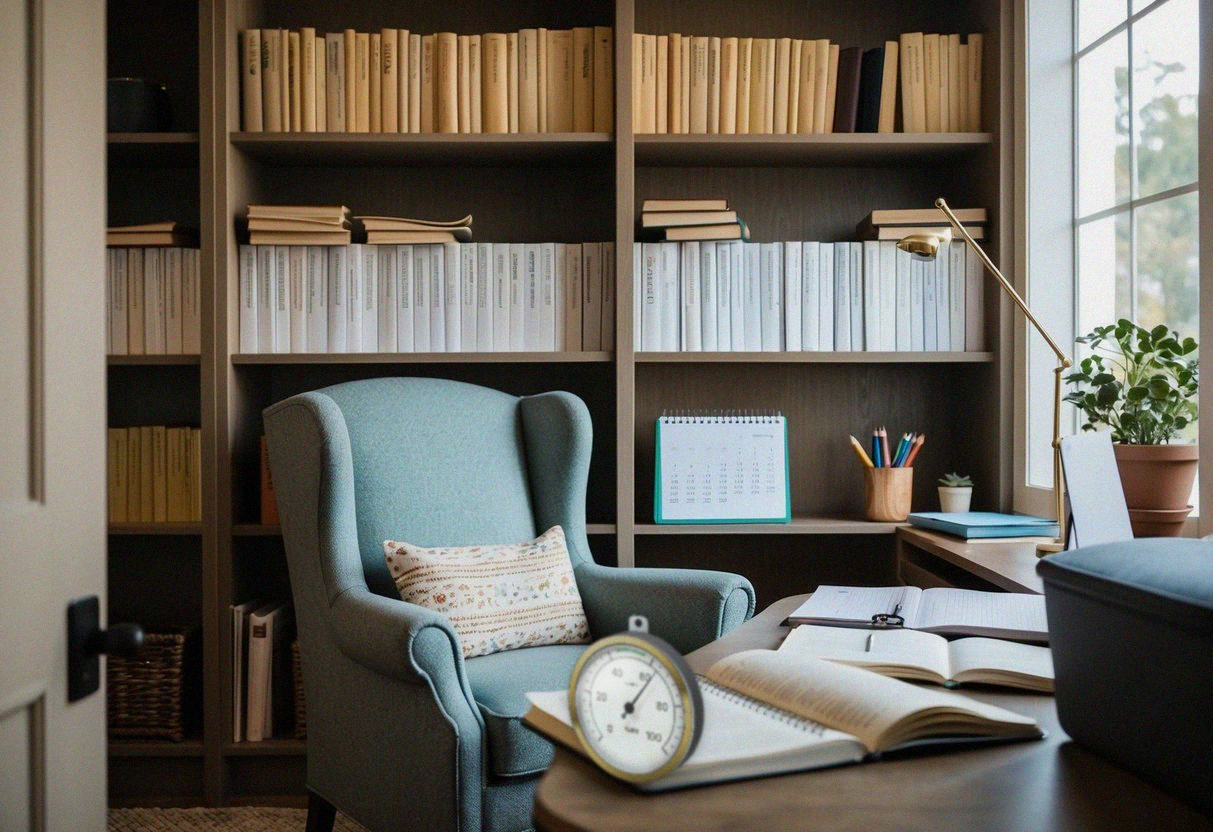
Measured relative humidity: 64 %
